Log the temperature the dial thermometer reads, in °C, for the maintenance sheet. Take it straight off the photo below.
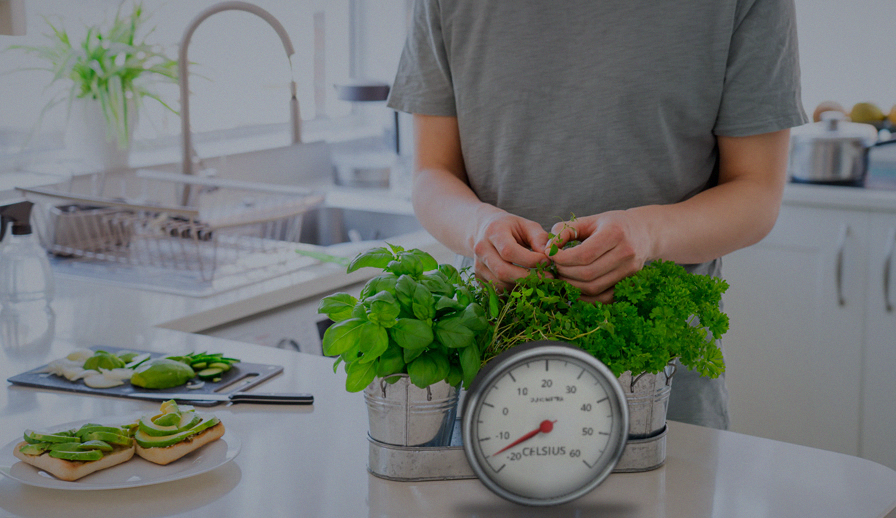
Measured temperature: -15 °C
